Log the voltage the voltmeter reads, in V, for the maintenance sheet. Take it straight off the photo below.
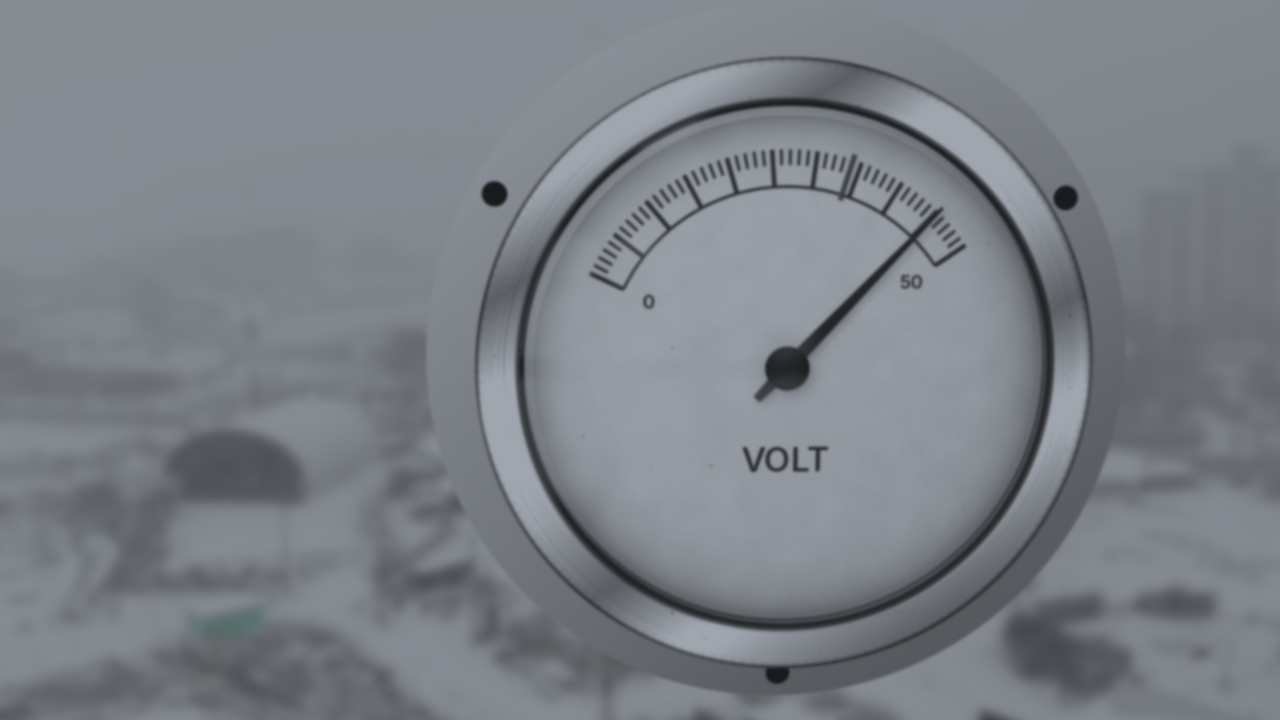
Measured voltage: 45 V
